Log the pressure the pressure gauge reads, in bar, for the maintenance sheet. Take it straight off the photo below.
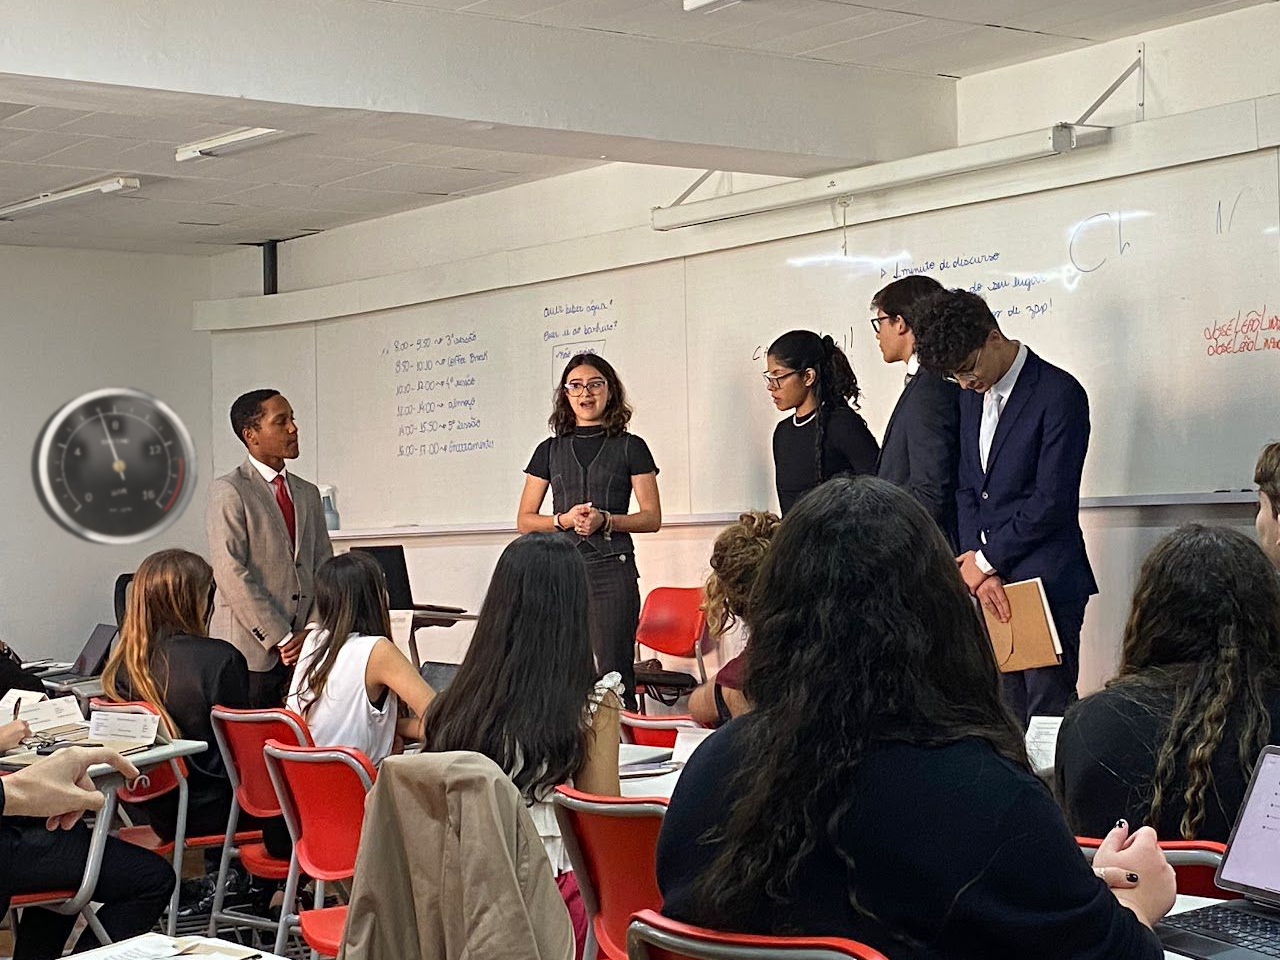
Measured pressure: 7 bar
